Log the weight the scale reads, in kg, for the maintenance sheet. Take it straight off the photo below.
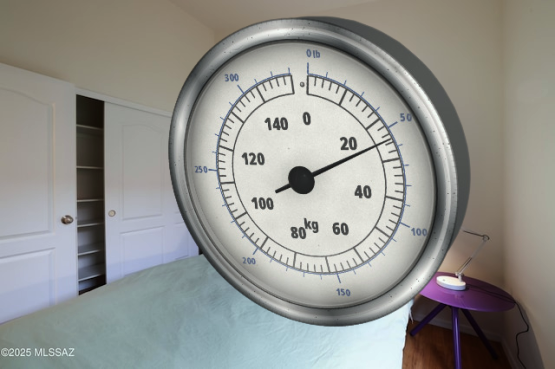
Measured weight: 25 kg
